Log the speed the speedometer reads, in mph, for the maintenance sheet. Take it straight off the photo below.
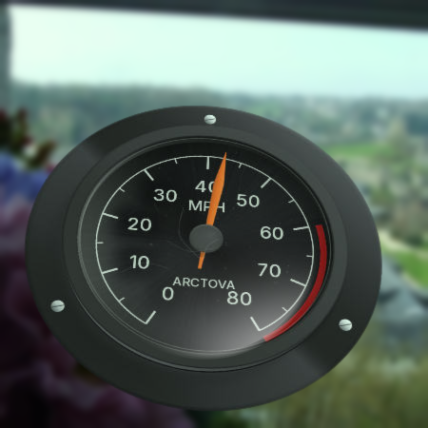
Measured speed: 42.5 mph
